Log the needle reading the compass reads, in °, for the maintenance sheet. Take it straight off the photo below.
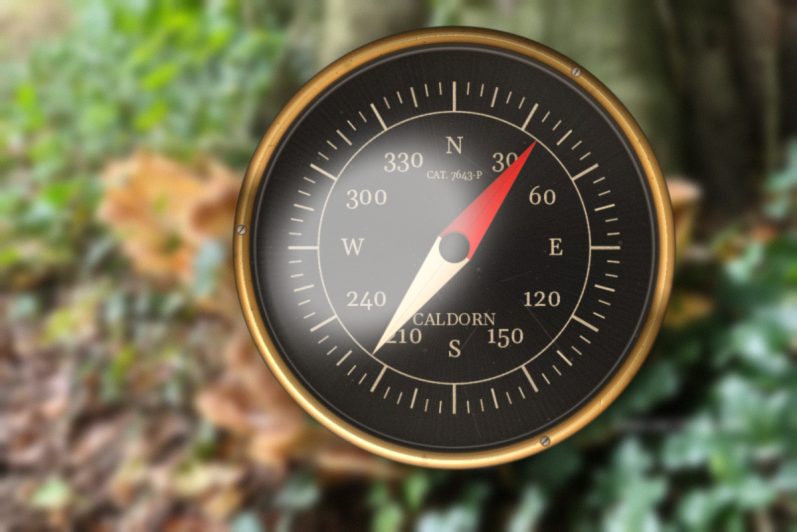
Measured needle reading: 37.5 °
